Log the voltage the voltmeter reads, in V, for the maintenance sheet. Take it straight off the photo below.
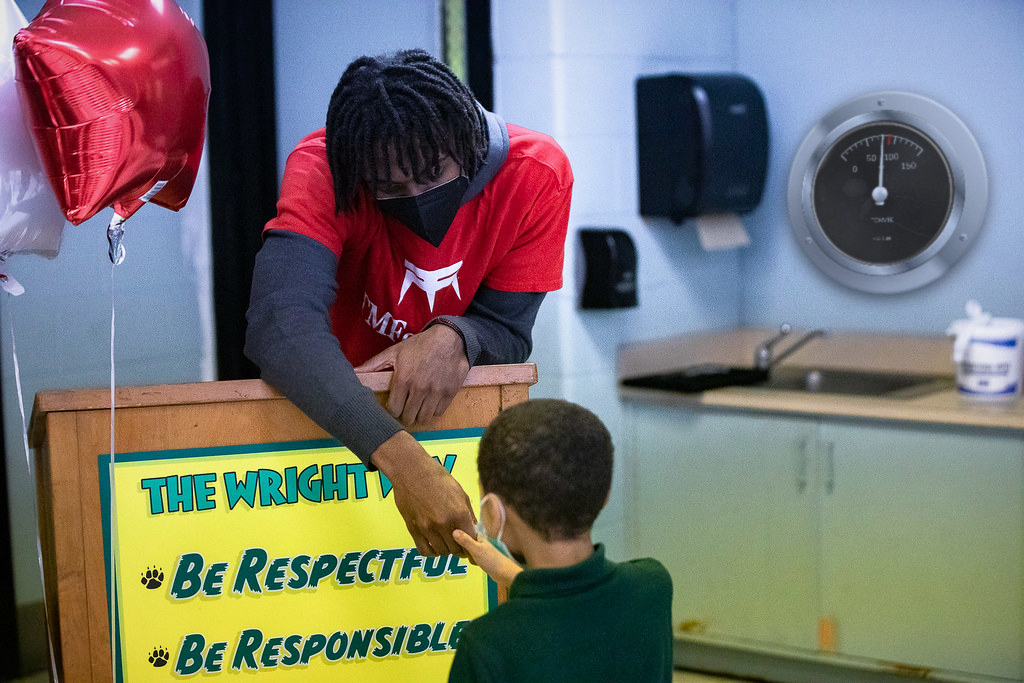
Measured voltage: 80 V
